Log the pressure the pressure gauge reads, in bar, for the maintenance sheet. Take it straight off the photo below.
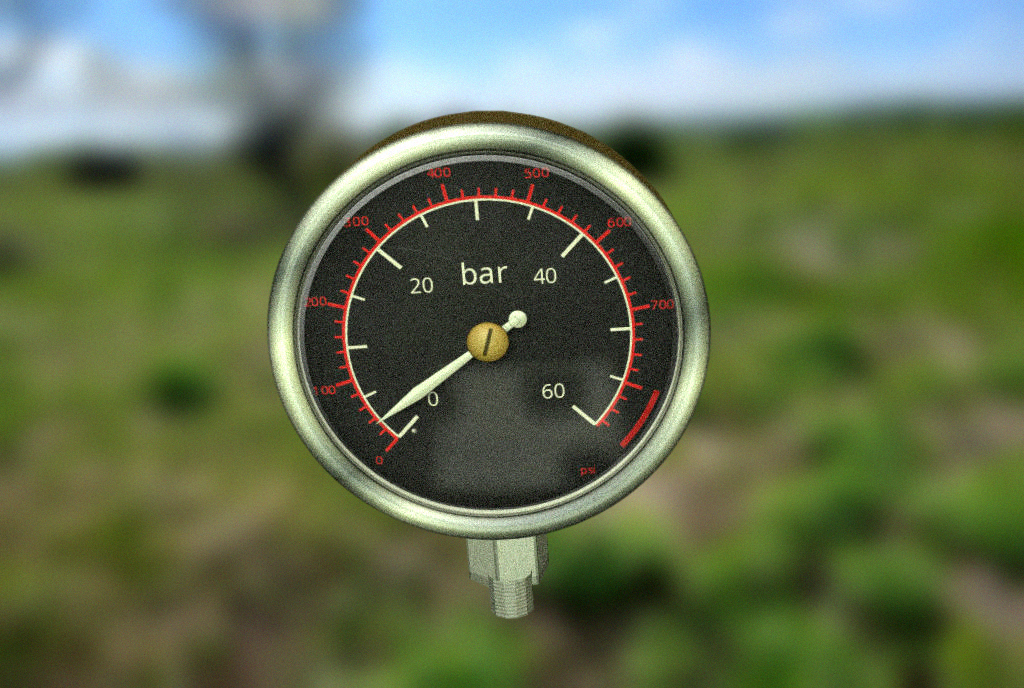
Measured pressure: 2.5 bar
